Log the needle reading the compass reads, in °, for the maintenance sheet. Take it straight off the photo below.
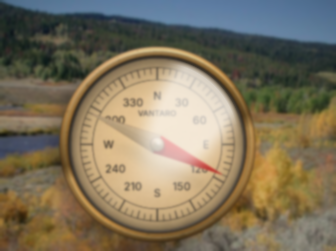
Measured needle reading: 115 °
